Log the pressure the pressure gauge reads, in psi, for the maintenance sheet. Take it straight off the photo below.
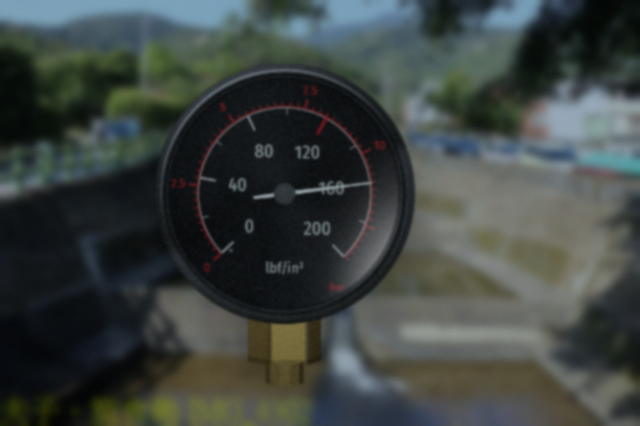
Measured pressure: 160 psi
